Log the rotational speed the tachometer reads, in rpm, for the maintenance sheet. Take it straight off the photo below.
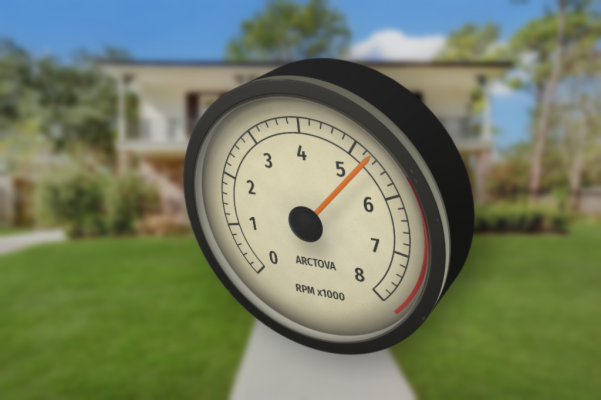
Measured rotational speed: 5300 rpm
